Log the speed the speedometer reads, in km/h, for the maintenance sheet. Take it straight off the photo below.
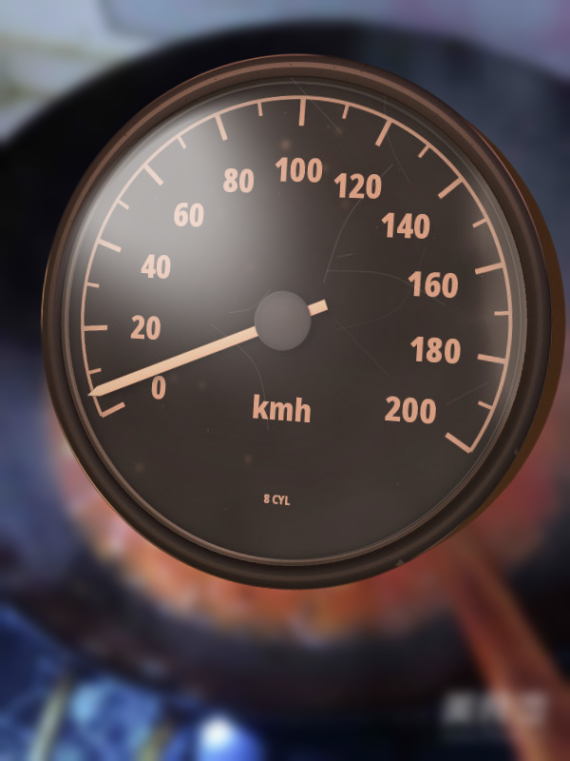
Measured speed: 5 km/h
